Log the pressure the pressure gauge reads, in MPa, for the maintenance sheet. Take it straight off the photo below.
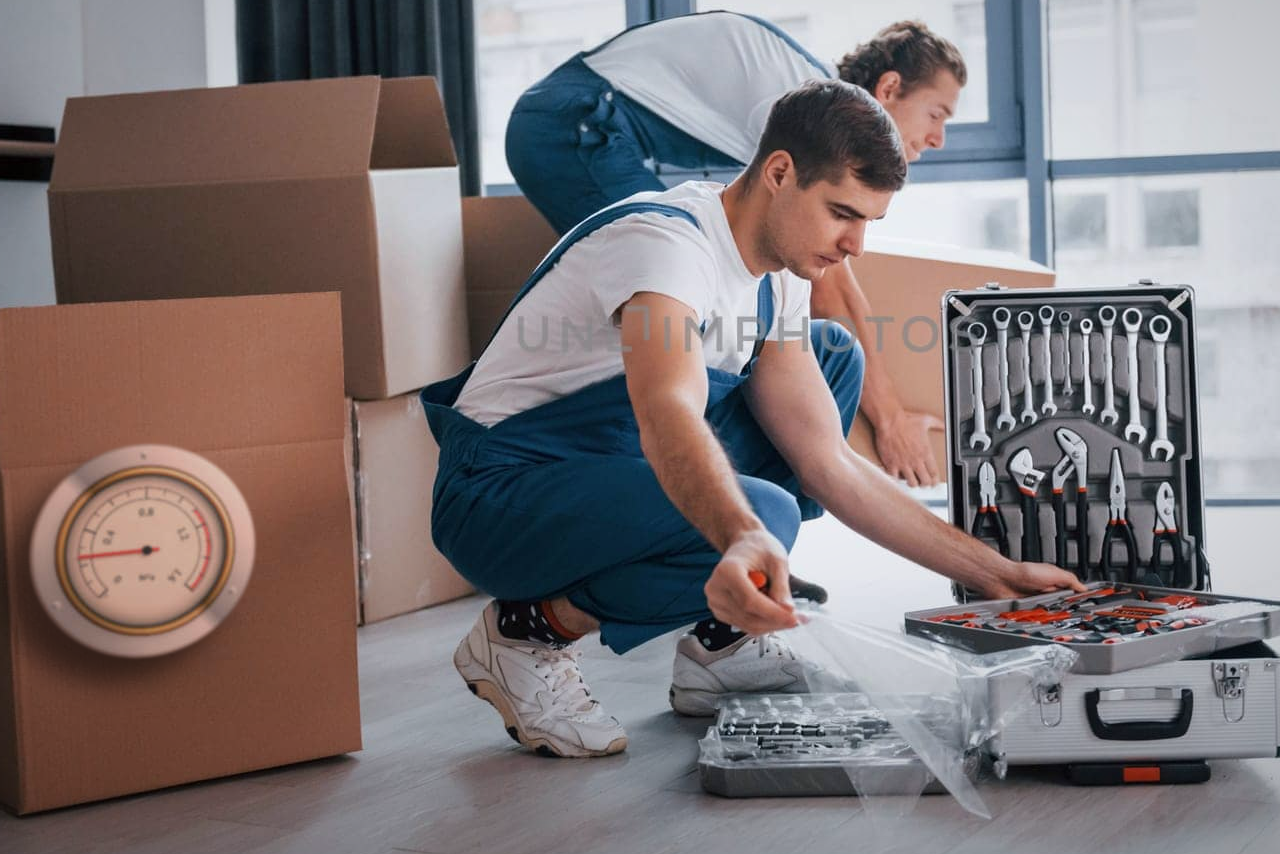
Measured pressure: 0.25 MPa
